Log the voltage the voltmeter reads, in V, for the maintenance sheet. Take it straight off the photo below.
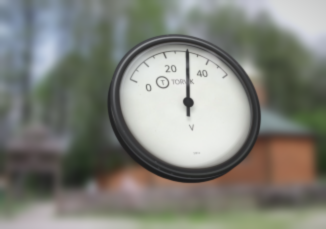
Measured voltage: 30 V
